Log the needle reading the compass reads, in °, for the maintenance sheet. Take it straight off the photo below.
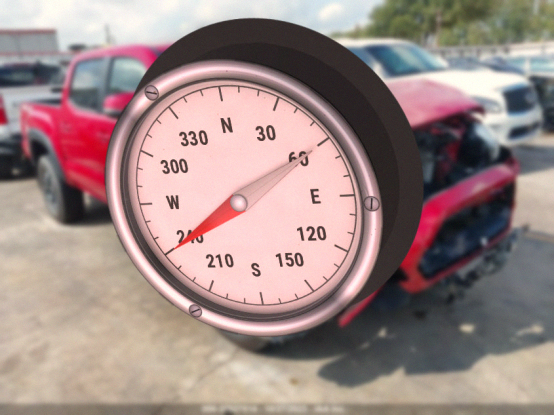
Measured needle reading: 240 °
